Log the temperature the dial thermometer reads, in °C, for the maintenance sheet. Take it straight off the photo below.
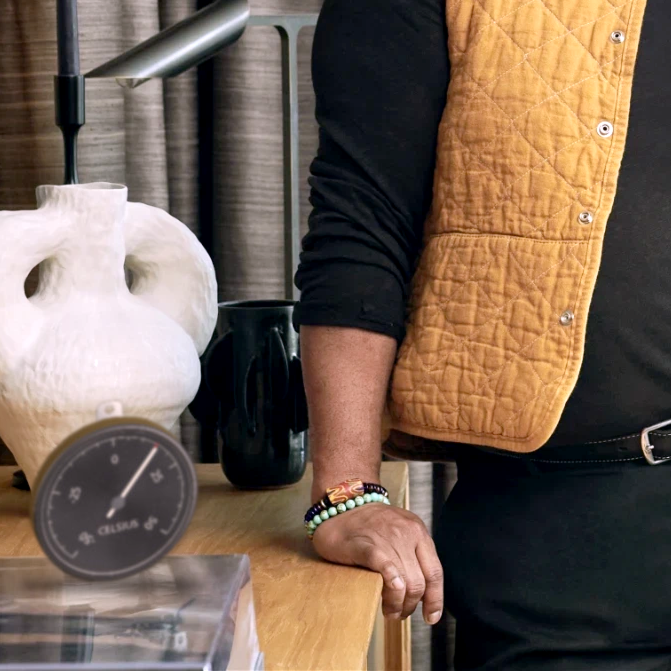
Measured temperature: 15 °C
